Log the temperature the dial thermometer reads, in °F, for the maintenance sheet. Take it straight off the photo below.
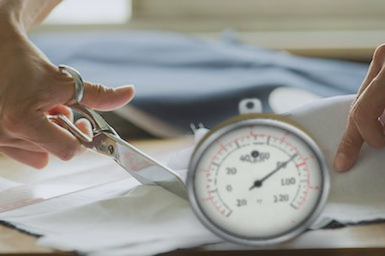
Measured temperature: 80 °F
